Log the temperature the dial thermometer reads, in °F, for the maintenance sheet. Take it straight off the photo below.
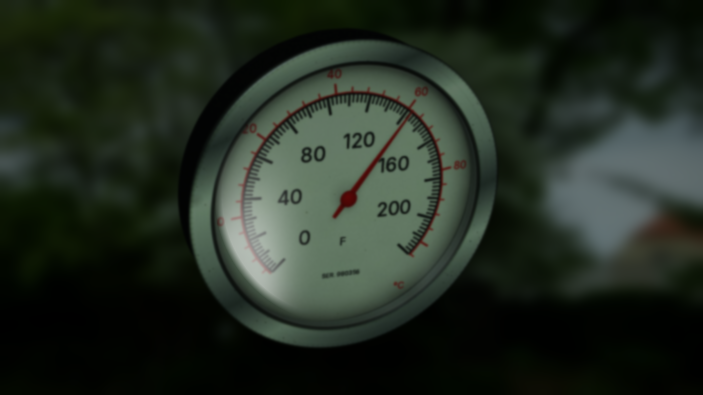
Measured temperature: 140 °F
